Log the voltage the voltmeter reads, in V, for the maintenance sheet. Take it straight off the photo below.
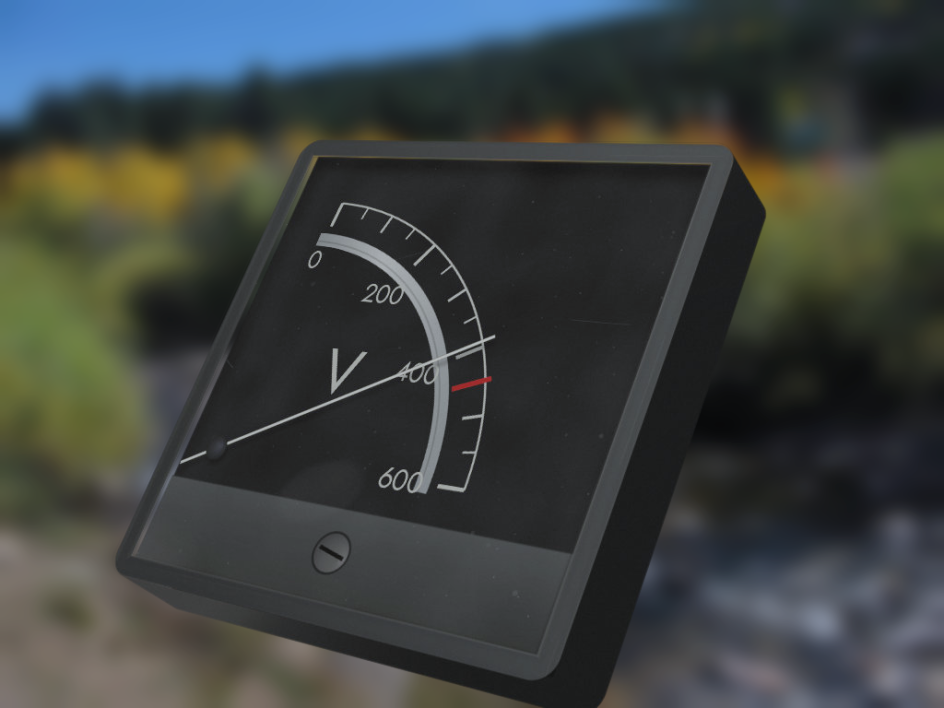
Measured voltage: 400 V
